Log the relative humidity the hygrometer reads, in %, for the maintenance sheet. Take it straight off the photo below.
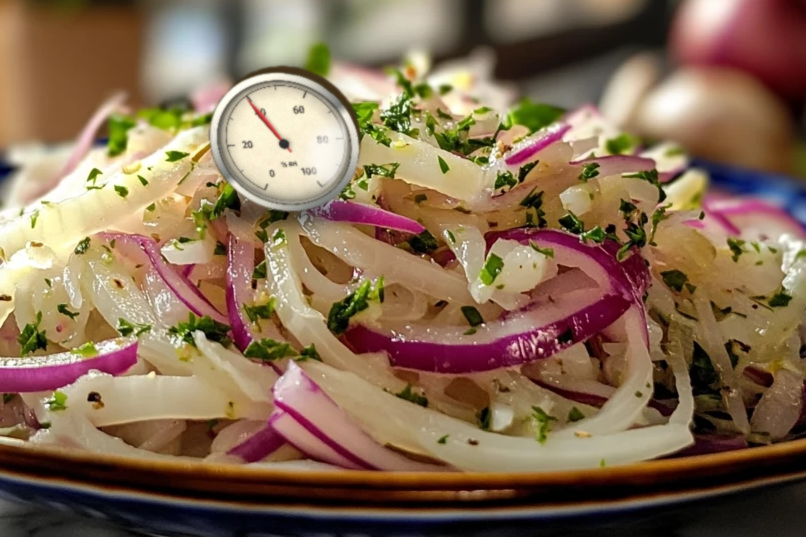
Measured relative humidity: 40 %
